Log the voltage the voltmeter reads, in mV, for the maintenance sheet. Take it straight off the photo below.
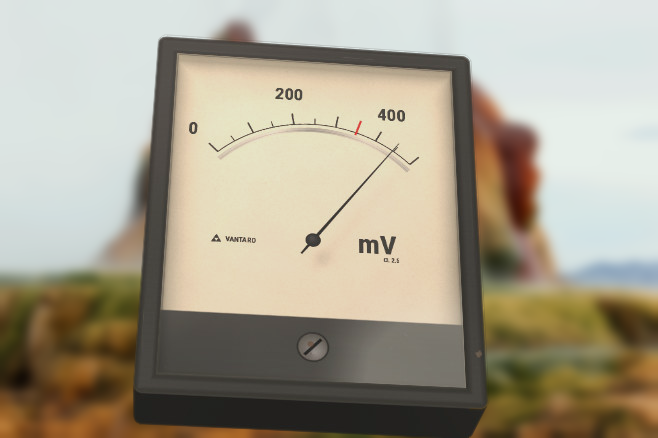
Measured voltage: 450 mV
